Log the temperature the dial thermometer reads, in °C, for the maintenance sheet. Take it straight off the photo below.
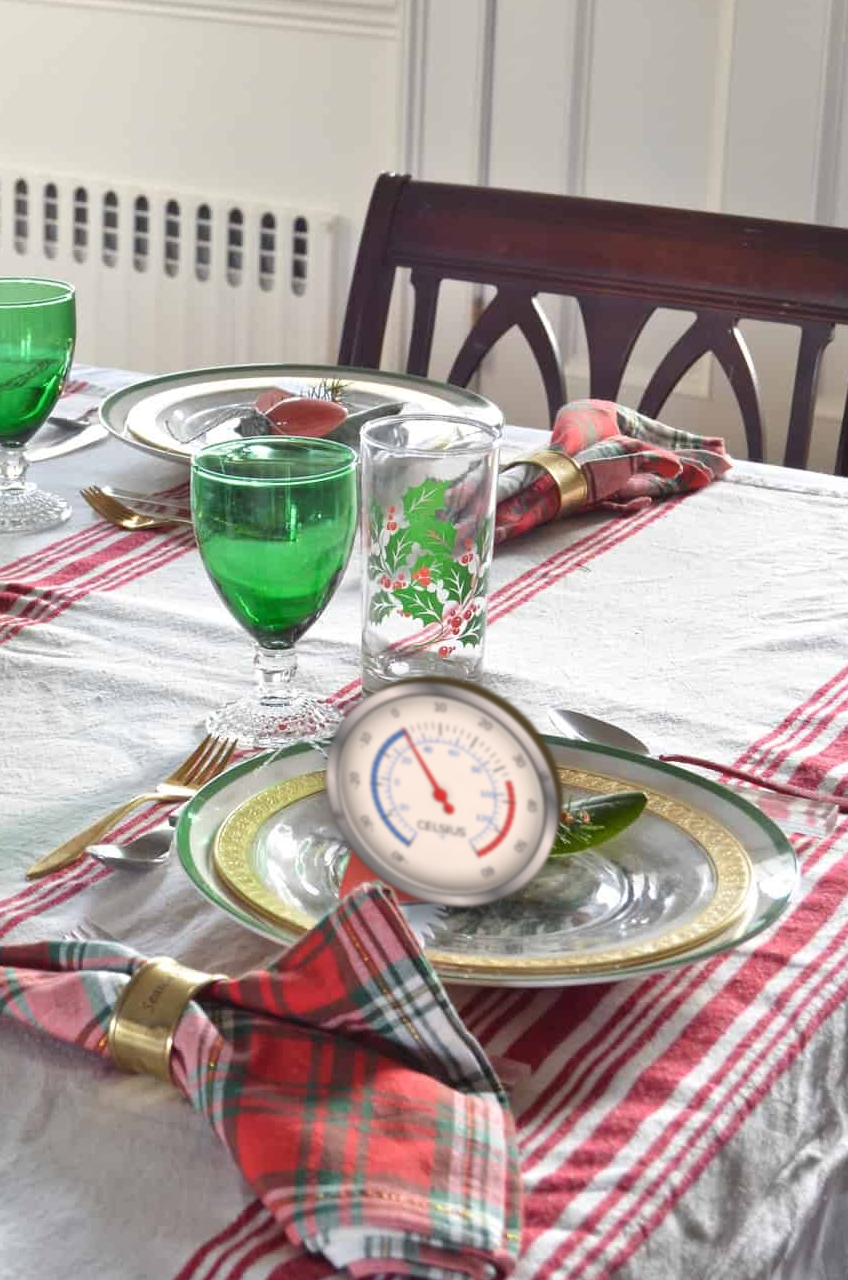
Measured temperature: 0 °C
